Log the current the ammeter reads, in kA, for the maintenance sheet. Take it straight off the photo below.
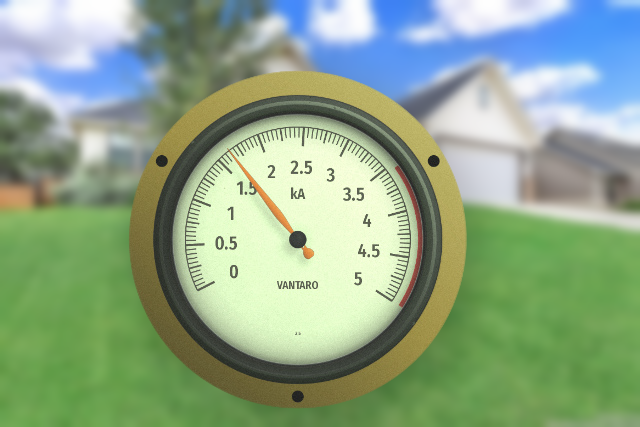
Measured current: 1.65 kA
